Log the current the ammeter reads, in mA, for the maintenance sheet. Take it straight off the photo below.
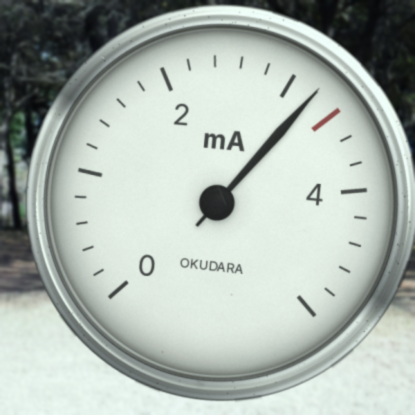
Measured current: 3.2 mA
